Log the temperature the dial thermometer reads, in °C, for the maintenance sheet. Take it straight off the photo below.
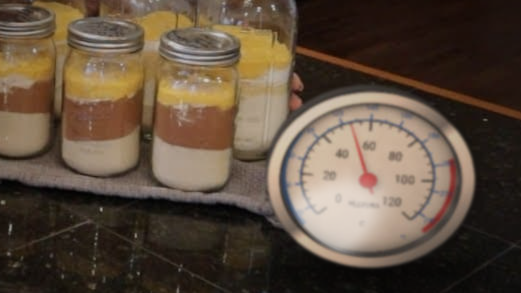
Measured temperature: 52 °C
